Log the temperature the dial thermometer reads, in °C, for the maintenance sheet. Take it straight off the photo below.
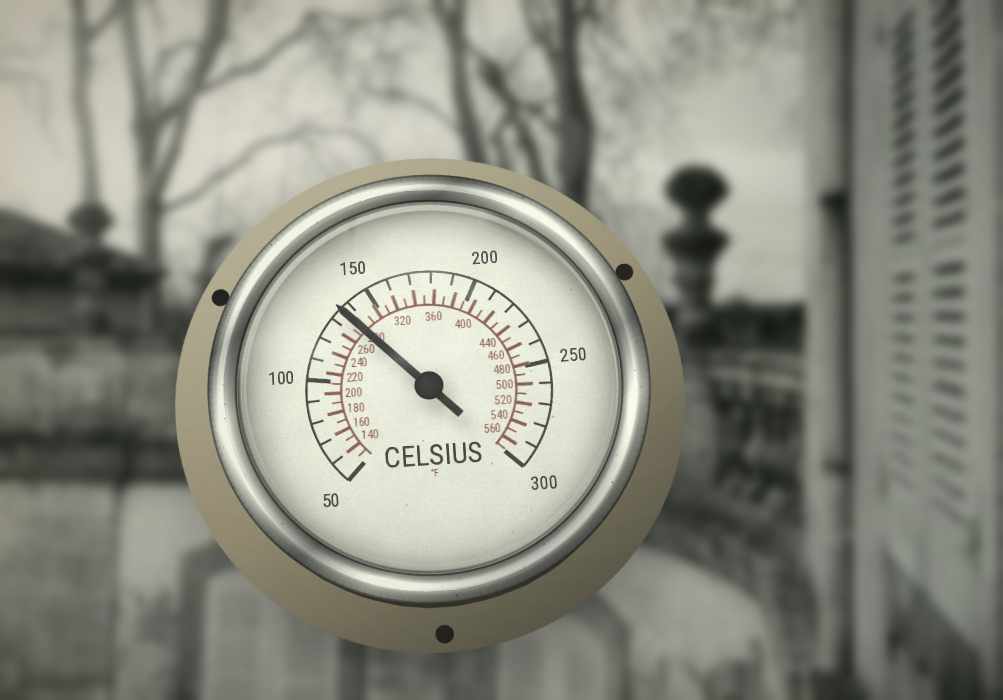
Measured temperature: 135 °C
